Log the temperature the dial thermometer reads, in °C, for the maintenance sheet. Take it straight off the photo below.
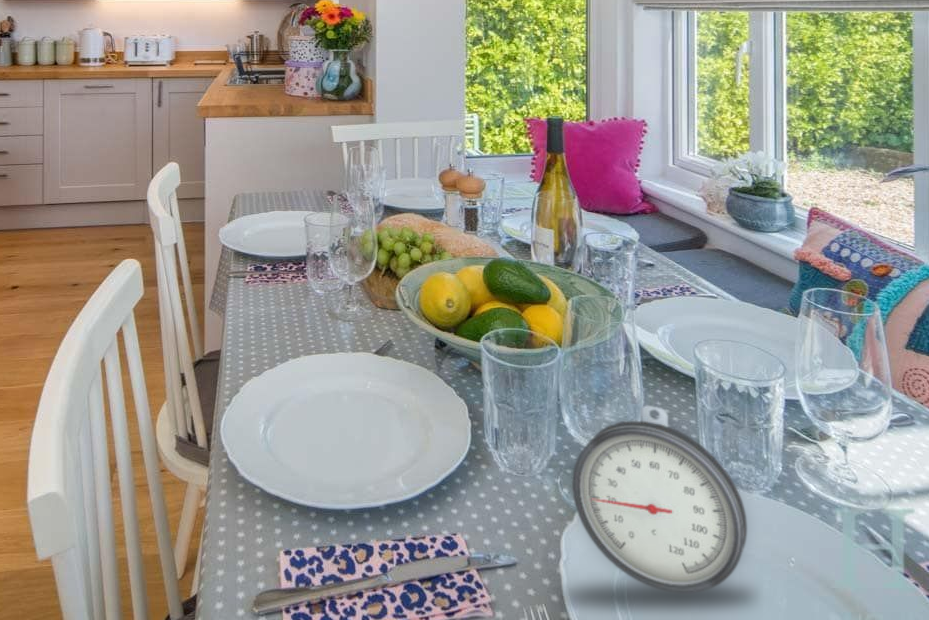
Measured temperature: 20 °C
